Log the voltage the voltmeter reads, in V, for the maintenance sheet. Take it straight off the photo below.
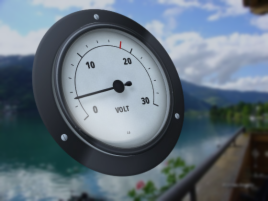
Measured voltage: 3 V
